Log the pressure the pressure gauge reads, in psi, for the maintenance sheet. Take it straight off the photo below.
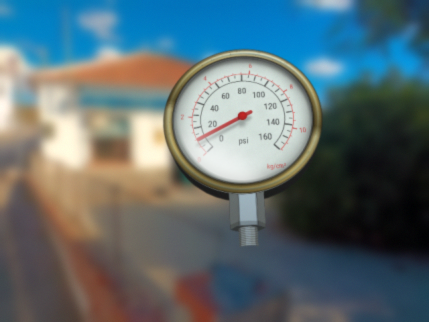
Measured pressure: 10 psi
